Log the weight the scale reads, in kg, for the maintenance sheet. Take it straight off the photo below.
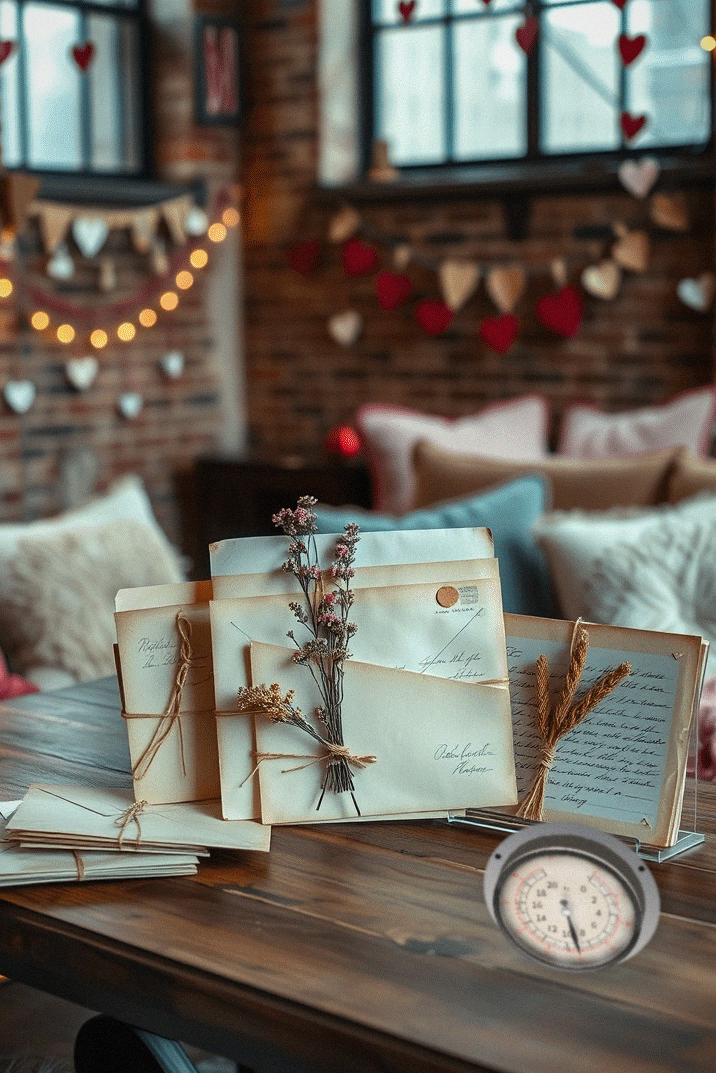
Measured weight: 9 kg
